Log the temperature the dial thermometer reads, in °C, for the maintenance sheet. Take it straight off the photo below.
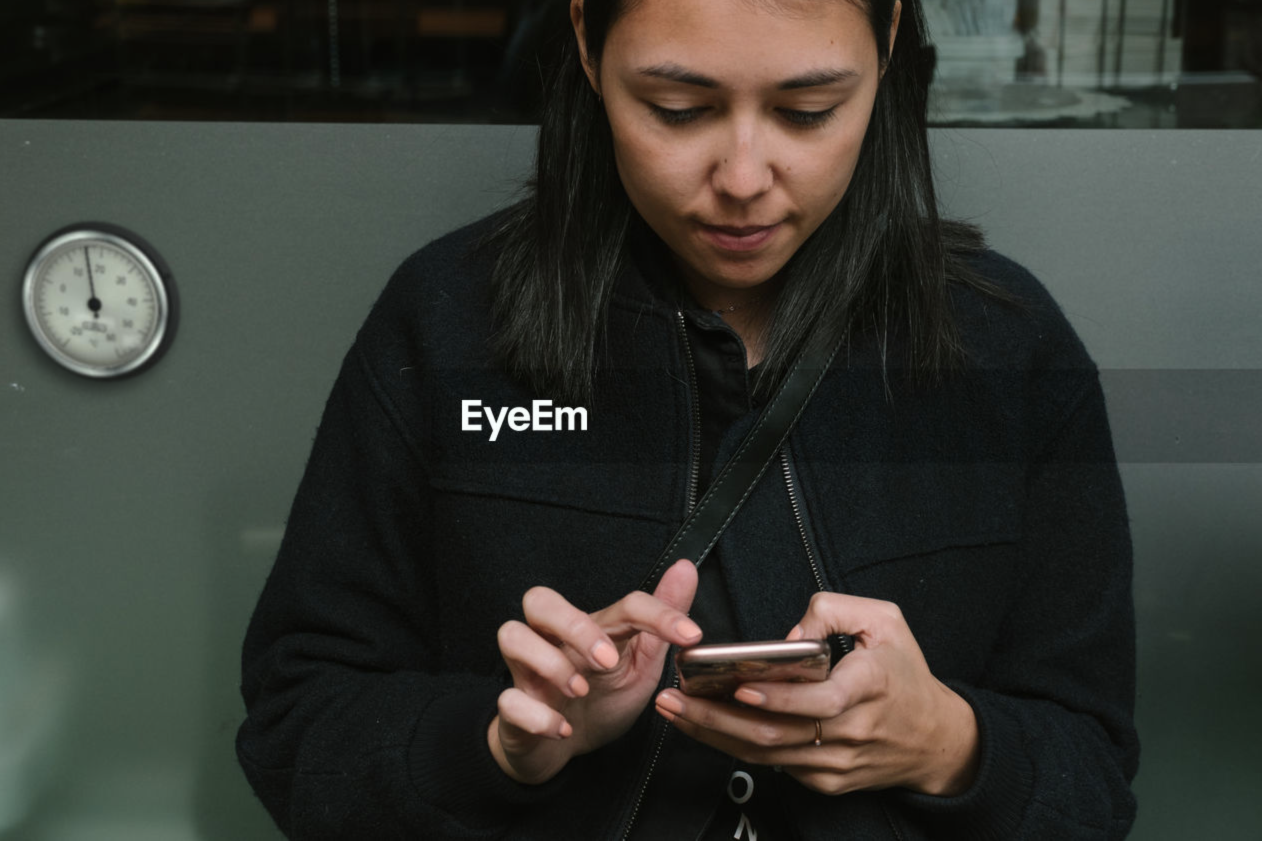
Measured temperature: 16 °C
